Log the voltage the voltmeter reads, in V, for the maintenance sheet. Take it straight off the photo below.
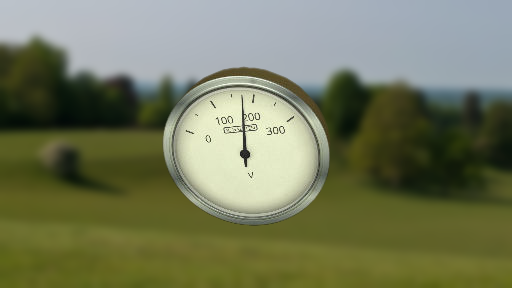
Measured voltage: 175 V
